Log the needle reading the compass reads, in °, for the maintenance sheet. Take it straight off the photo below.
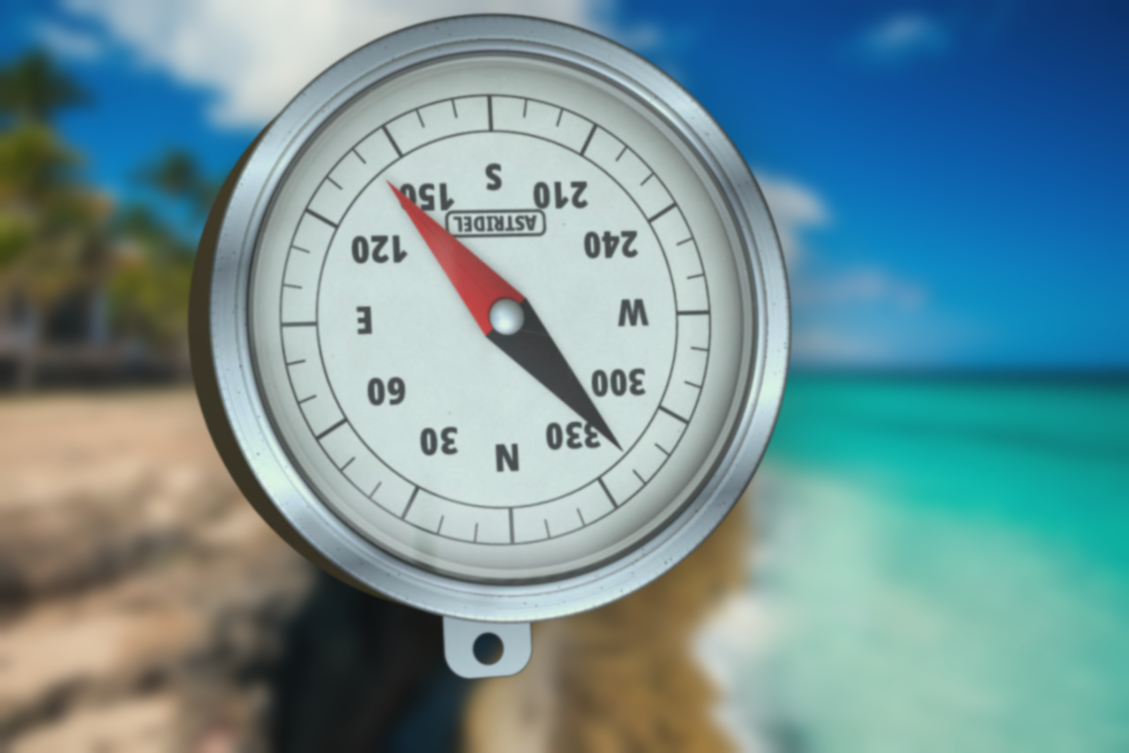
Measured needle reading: 140 °
